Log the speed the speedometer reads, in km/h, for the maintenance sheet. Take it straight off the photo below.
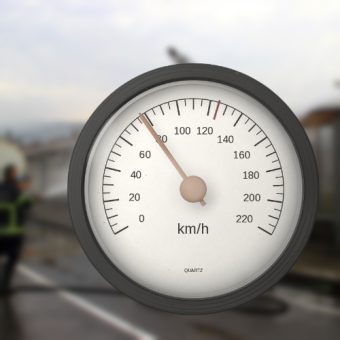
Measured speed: 77.5 km/h
